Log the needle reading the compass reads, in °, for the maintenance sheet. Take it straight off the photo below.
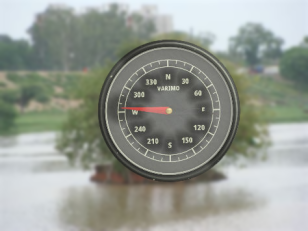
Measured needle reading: 275 °
